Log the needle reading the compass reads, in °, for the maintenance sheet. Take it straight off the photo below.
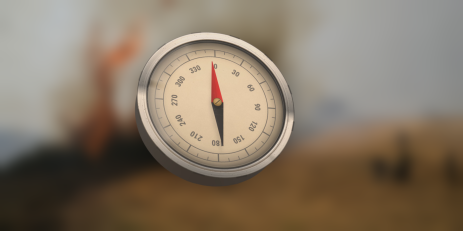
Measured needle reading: 355 °
